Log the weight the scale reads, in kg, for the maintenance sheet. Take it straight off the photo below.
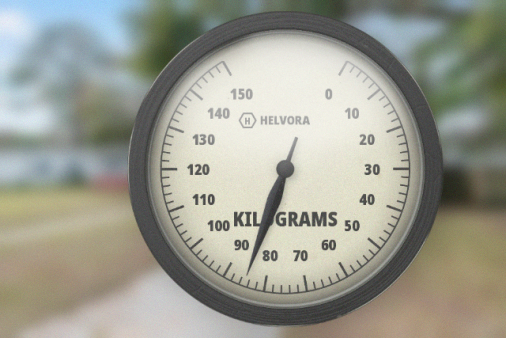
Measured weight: 85 kg
